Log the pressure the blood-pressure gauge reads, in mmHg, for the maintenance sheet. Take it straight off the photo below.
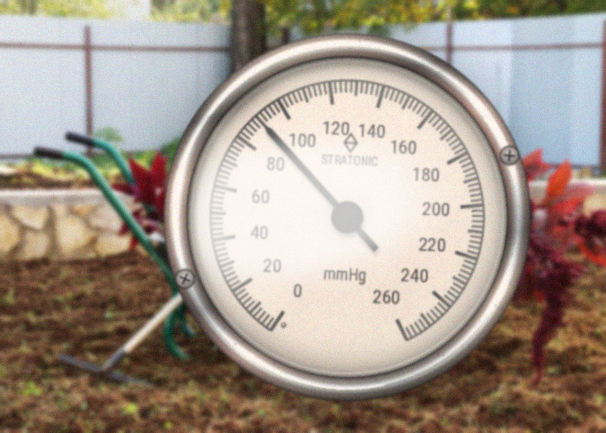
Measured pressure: 90 mmHg
